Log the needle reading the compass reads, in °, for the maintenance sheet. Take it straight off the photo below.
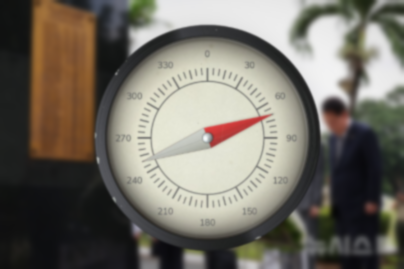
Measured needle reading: 70 °
